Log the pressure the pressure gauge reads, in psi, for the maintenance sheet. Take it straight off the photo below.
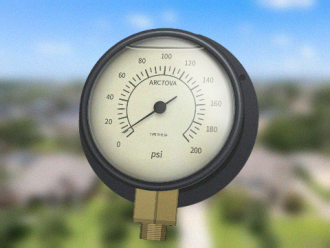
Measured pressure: 5 psi
